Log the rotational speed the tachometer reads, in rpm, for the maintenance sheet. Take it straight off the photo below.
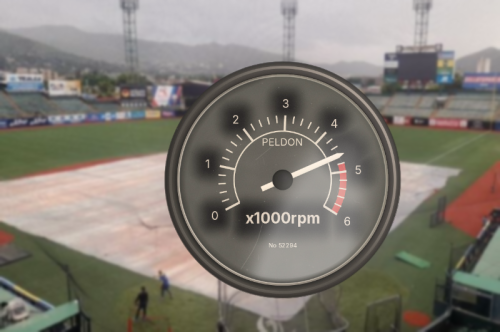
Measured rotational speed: 4600 rpm
